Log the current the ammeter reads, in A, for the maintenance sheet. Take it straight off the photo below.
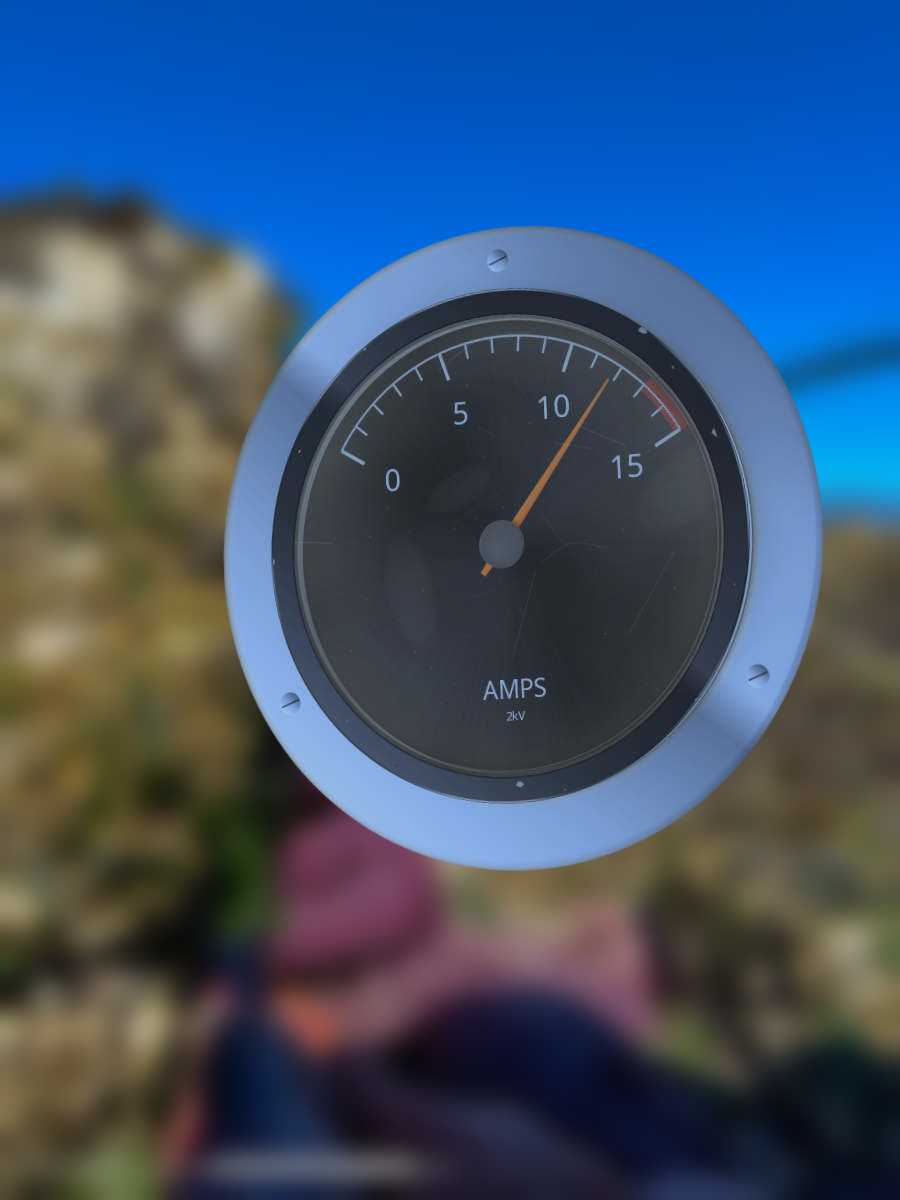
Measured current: 12 A
